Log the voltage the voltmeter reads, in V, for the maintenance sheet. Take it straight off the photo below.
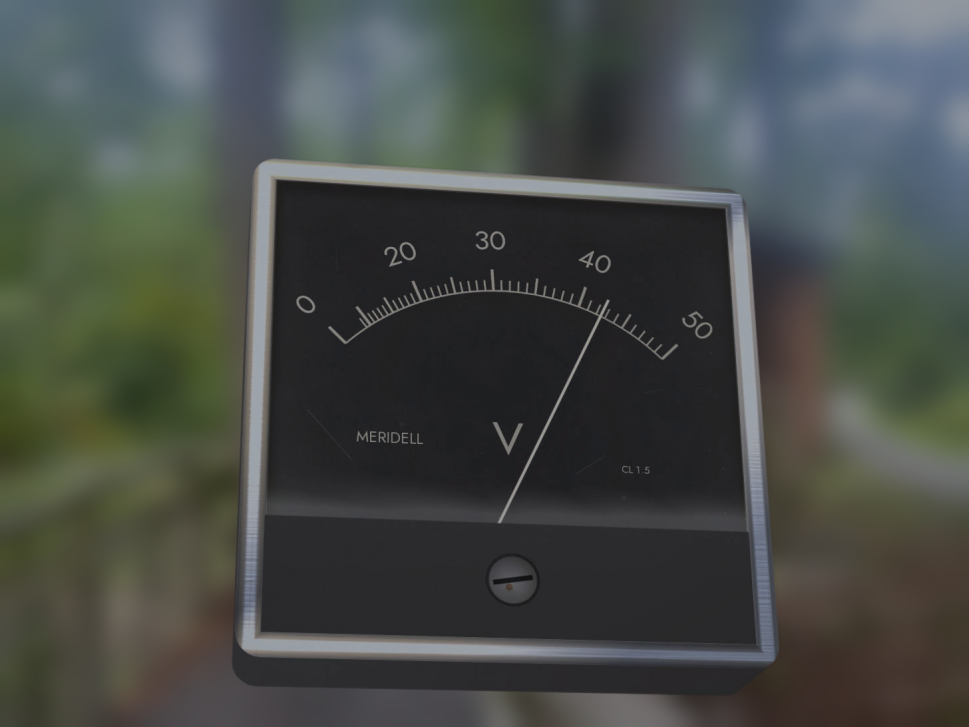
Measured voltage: 42.5 V
